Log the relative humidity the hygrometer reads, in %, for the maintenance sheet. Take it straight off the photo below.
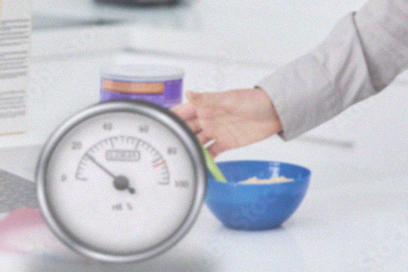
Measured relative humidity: 20 %
